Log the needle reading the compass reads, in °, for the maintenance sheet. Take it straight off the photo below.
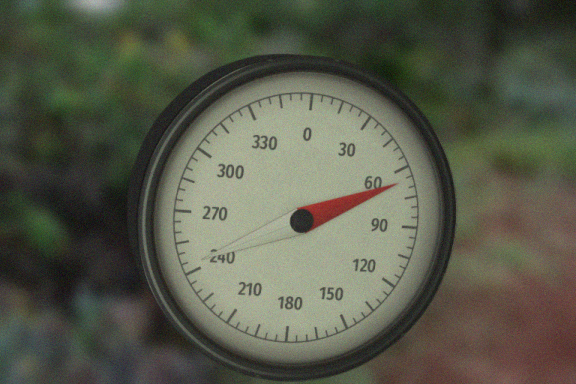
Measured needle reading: 65 °
